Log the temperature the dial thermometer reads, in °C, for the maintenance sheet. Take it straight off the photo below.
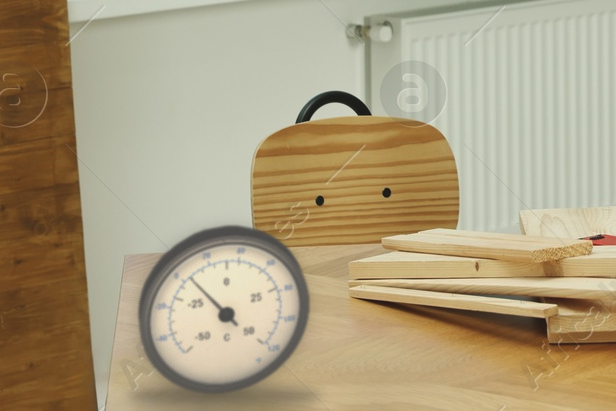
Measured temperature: -15 °C
